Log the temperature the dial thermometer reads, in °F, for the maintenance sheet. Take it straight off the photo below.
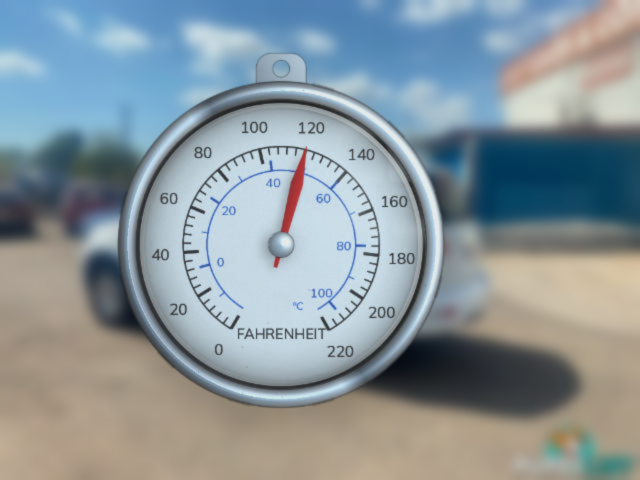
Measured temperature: 120 °F
